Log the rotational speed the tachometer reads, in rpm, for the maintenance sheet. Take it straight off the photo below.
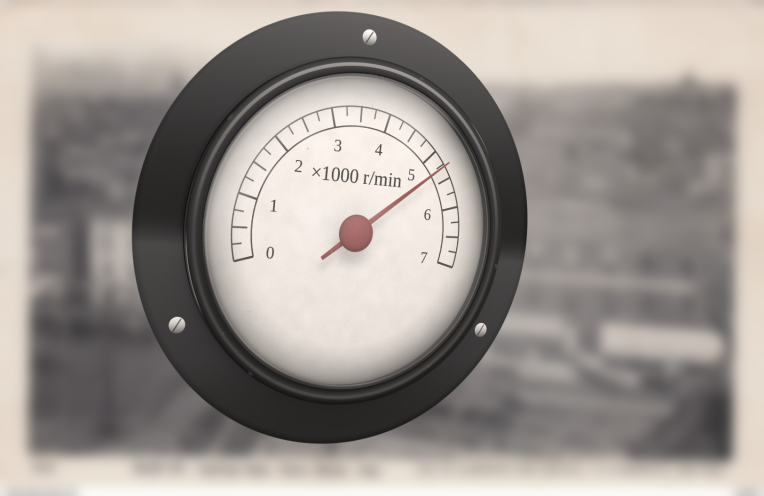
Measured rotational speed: 5250 rpm
